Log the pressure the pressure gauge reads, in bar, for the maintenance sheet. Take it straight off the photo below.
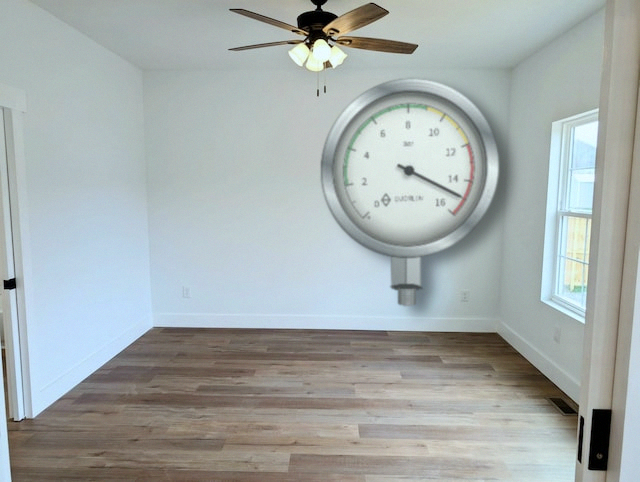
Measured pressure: 15 bar
